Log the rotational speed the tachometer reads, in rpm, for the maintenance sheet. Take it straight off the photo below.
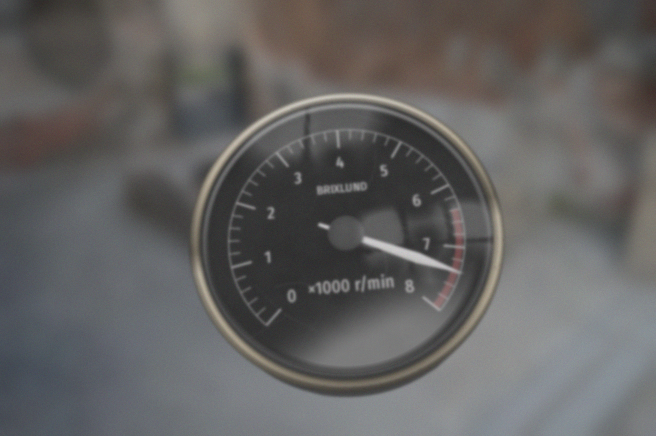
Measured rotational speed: 7400 rpm
